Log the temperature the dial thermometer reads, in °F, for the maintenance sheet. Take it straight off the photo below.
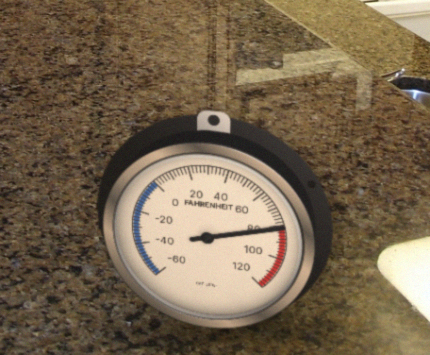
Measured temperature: 80 °F
